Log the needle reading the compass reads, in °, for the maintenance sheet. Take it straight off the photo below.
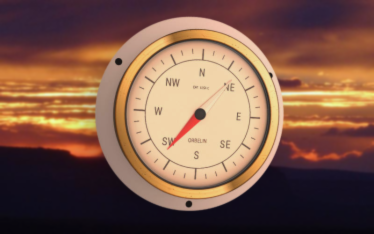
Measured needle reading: 220 °
